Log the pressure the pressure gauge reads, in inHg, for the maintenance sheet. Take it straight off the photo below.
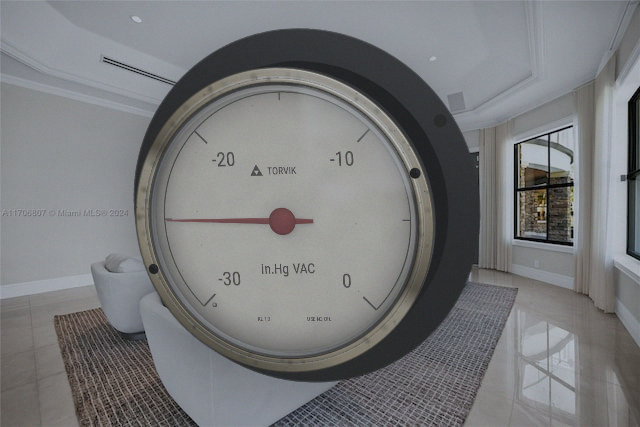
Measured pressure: -25 inHg
